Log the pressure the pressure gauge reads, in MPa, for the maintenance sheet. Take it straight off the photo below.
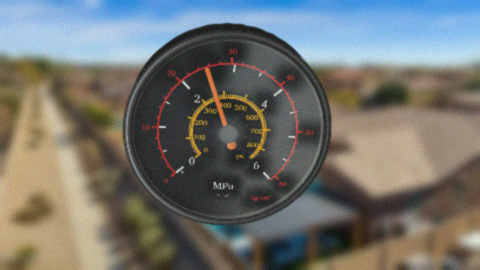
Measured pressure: 2.5 MPa
